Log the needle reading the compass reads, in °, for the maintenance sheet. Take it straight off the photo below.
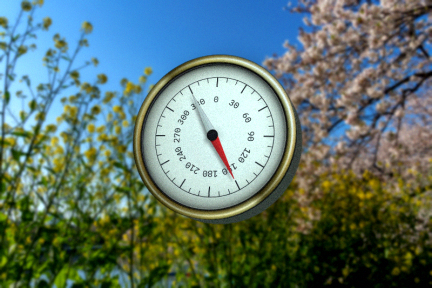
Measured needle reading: 150 °
